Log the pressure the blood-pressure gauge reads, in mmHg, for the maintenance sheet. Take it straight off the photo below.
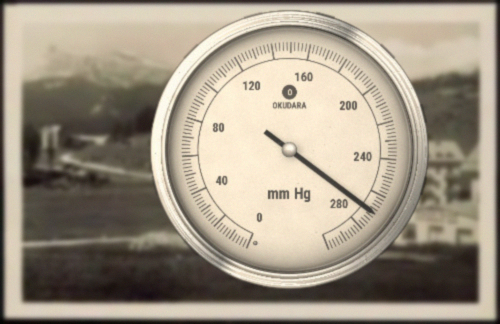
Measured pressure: 270 mmHg
